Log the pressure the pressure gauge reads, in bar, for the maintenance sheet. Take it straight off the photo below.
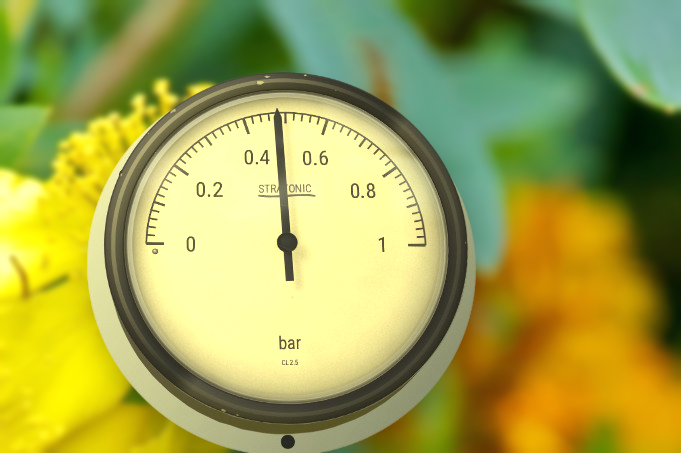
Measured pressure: 0.48 bar
